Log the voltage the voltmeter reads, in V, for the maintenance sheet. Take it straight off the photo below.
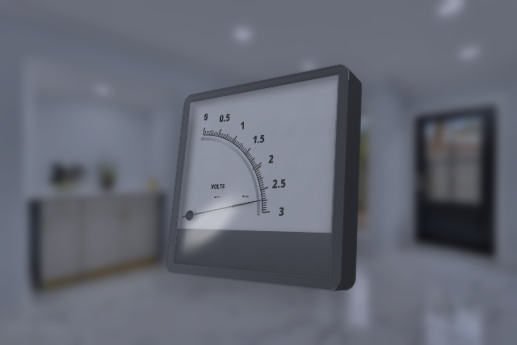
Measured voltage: 2.75 V
